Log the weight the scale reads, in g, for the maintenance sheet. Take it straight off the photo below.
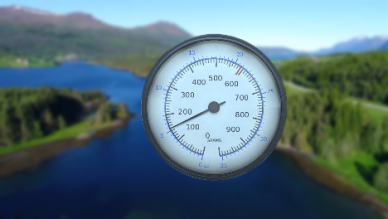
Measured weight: 150 g
